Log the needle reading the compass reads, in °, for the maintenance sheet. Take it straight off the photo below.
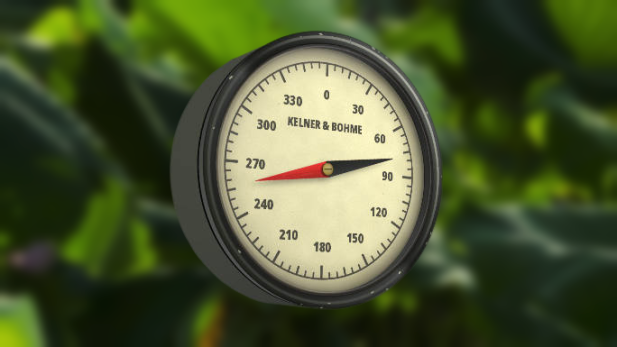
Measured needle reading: 257.5 °
